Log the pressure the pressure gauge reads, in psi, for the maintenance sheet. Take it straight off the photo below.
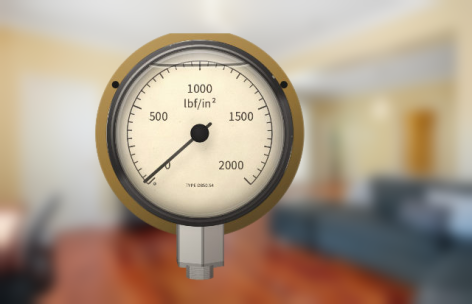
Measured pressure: 25 psi
